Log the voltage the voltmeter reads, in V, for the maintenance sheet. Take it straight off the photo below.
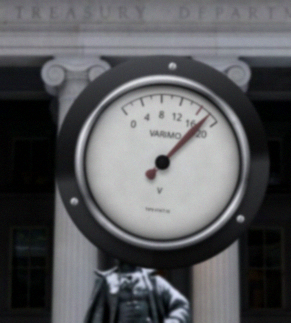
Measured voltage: 18 V
